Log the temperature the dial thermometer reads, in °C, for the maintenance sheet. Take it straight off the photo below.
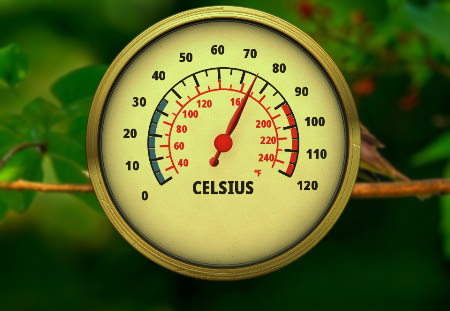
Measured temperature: 75 °C
